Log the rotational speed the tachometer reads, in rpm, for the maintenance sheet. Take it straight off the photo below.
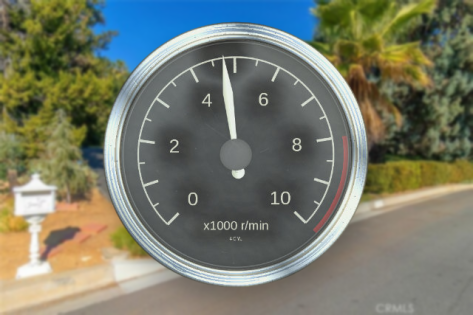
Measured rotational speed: 4750 rpm
